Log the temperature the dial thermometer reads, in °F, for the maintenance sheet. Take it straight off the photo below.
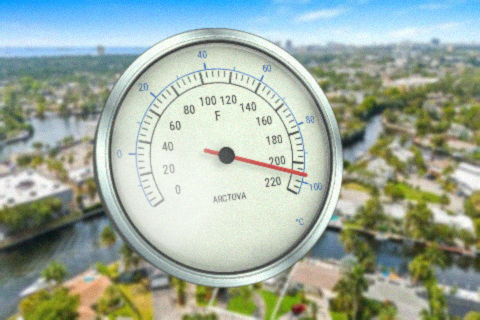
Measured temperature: 208 °F
